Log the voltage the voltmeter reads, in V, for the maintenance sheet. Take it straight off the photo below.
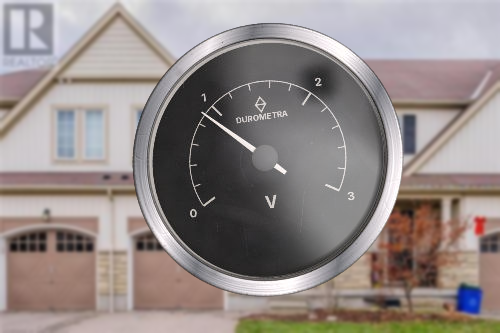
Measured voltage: 0.9 V
